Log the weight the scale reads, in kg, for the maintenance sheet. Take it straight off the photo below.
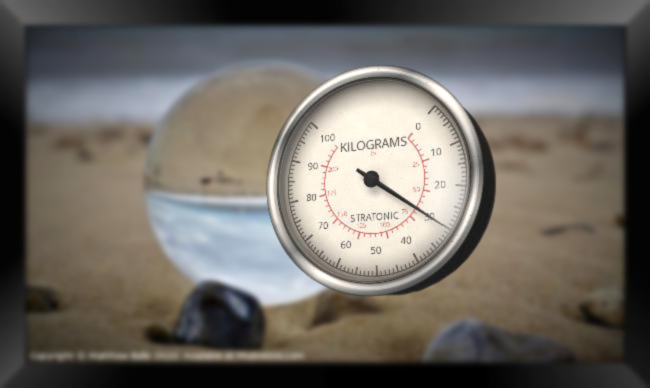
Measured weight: 30 kg
